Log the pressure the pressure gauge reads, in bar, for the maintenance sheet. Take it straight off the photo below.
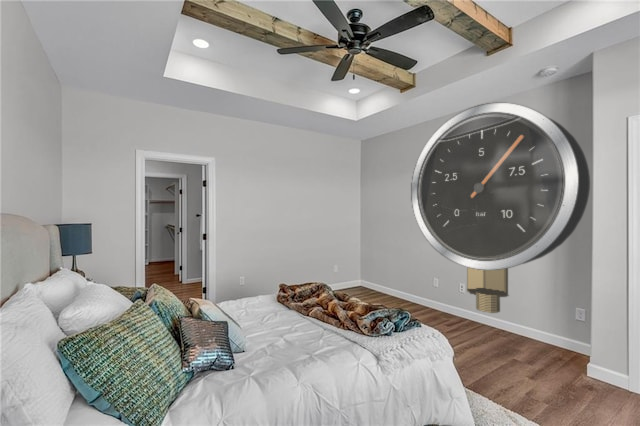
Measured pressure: 6.5 bar
